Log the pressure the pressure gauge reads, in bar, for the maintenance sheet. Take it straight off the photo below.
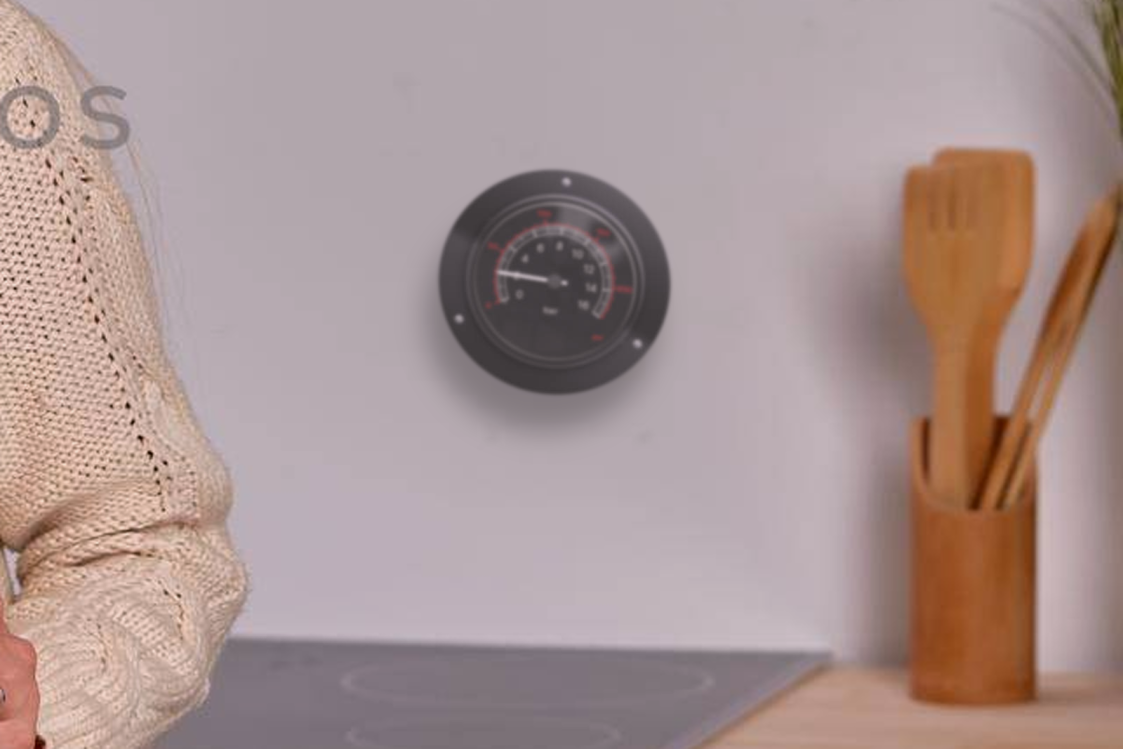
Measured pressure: 2 bar
